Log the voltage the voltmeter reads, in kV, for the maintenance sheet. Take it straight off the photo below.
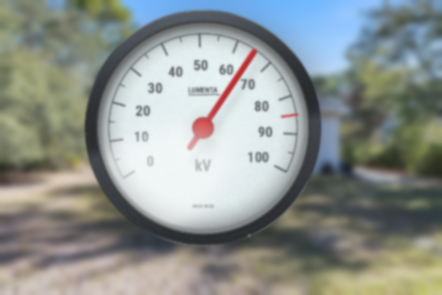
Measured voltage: 65 kV
